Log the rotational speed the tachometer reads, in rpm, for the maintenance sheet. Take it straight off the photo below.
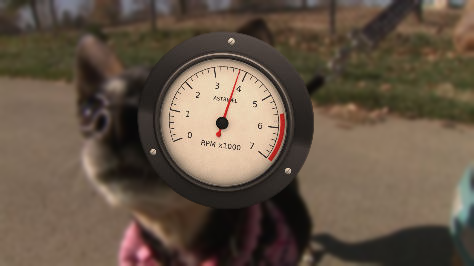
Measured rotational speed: 3800 rpm
